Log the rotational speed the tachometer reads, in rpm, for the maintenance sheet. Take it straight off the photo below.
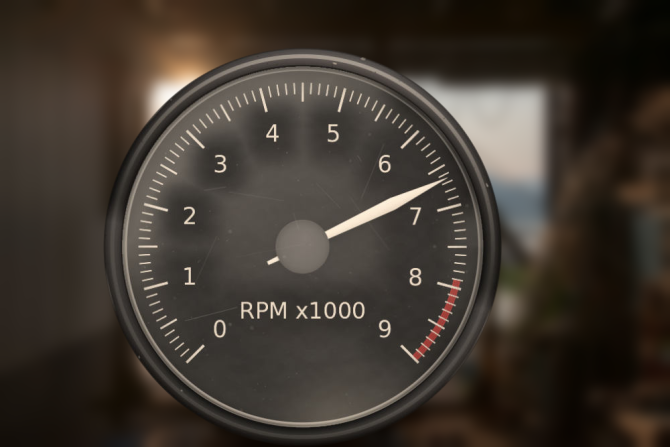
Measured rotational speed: 6650 rpm
